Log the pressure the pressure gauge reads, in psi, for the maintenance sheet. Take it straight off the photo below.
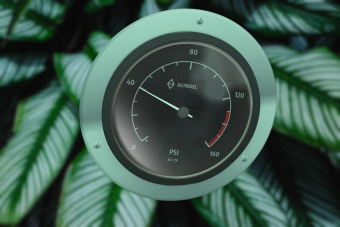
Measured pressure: 40 psi
